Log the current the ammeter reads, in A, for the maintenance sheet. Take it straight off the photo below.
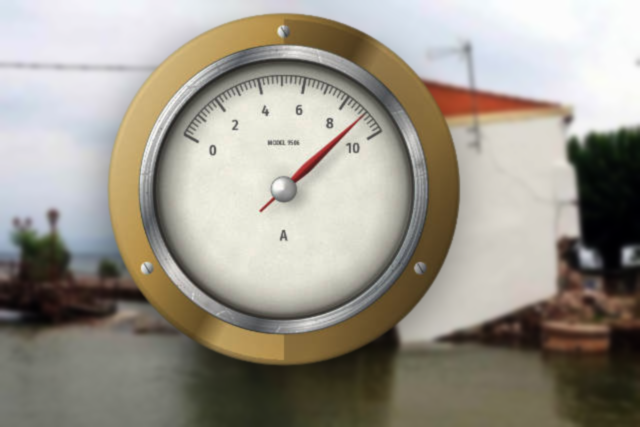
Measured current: 9 A
